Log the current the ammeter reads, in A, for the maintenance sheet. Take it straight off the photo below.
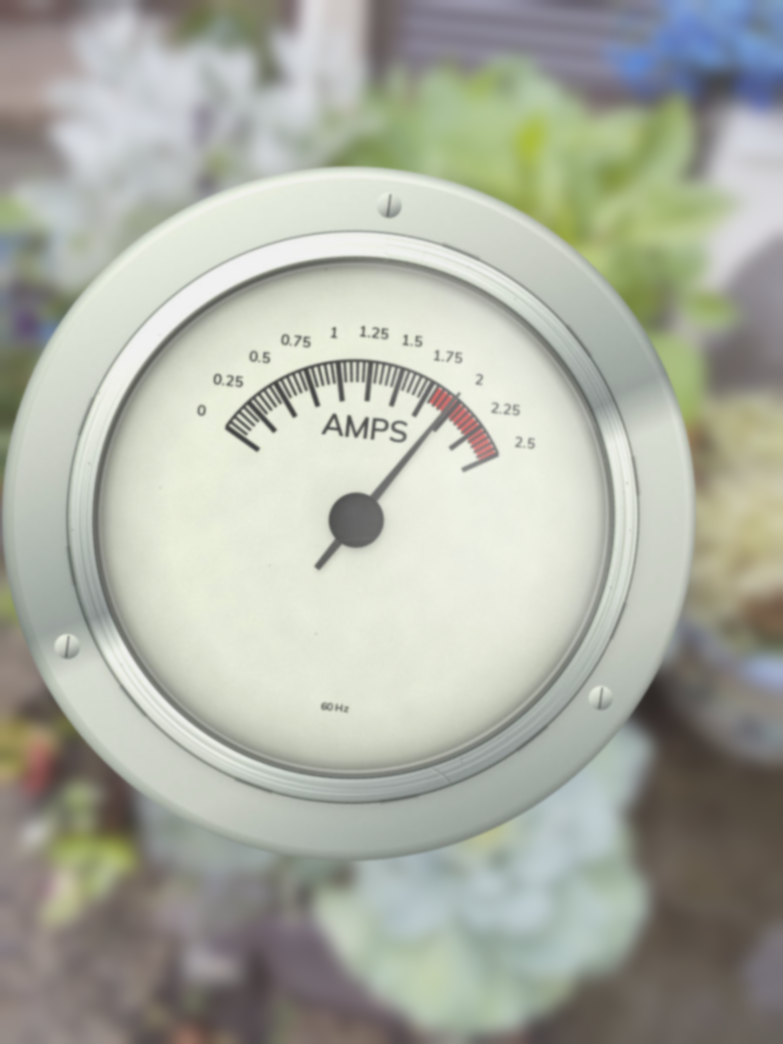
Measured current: 1.95 A
